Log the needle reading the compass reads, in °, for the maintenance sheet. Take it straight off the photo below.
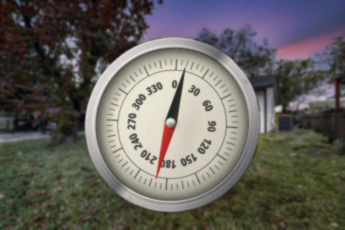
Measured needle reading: 190 °
